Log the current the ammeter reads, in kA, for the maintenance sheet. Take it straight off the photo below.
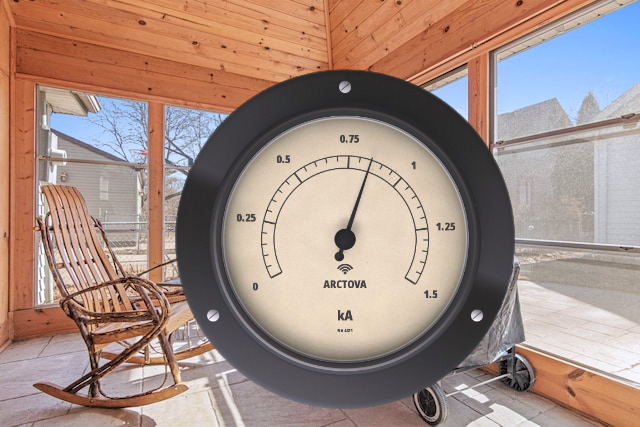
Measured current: 0.85 kA
